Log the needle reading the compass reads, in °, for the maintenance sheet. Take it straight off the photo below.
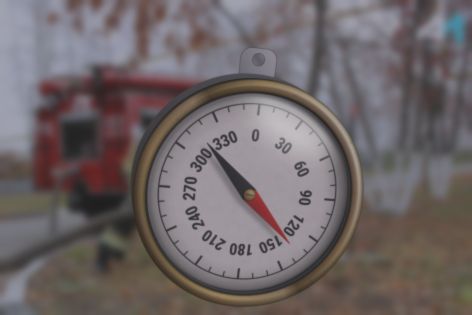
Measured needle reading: 135 °
